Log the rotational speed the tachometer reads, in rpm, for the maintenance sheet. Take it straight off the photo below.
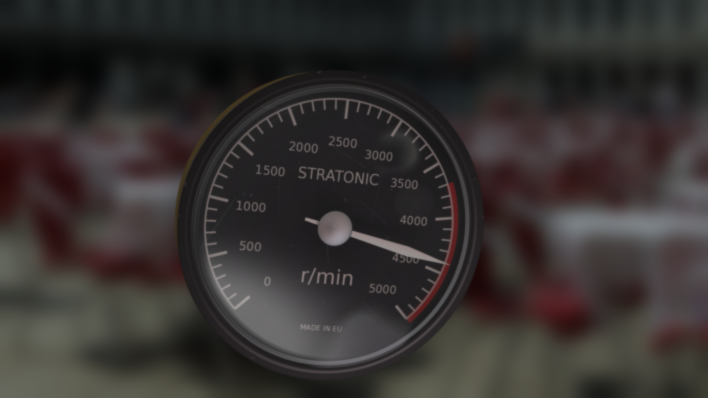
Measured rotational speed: 4400 rpm
